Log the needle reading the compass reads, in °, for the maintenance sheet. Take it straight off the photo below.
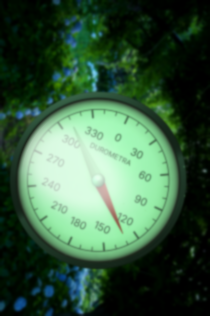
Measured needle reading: 130 °
